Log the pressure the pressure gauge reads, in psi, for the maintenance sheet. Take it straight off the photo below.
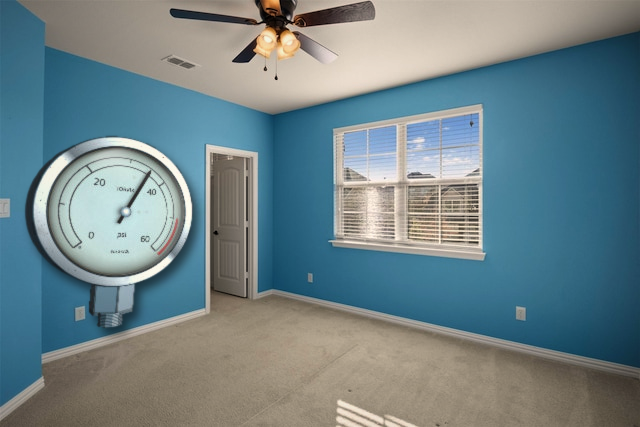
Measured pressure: 35 psi
